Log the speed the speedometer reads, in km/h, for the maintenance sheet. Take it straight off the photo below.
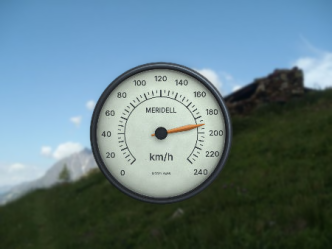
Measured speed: 190 km/h
